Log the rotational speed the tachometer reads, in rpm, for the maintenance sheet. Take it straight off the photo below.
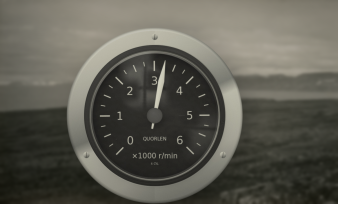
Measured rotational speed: 3250 rpm
